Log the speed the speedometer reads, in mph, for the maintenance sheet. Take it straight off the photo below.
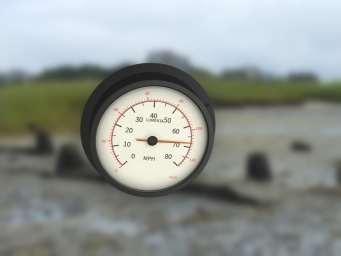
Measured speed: 67.5 mph
